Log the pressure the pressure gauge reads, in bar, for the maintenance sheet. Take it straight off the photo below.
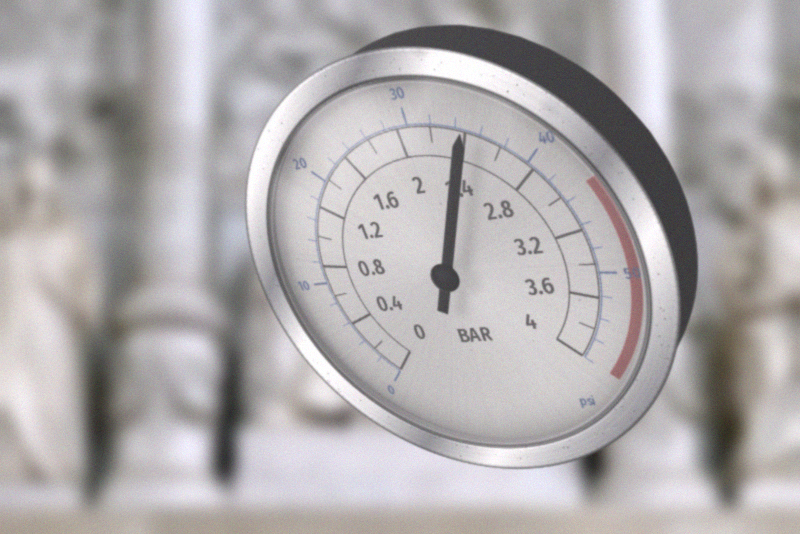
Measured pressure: 2.4 bar
